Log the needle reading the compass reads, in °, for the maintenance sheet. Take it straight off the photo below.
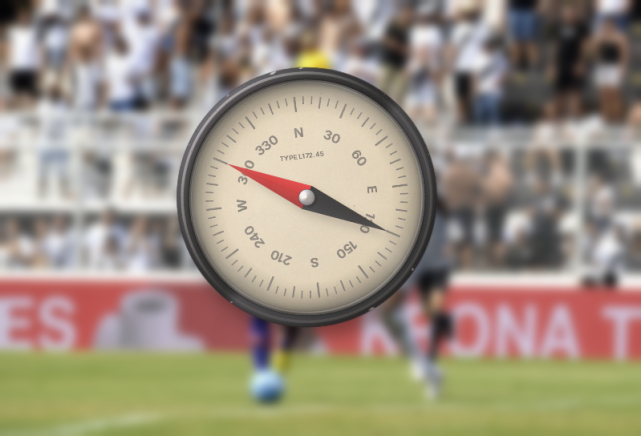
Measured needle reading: 300 °
